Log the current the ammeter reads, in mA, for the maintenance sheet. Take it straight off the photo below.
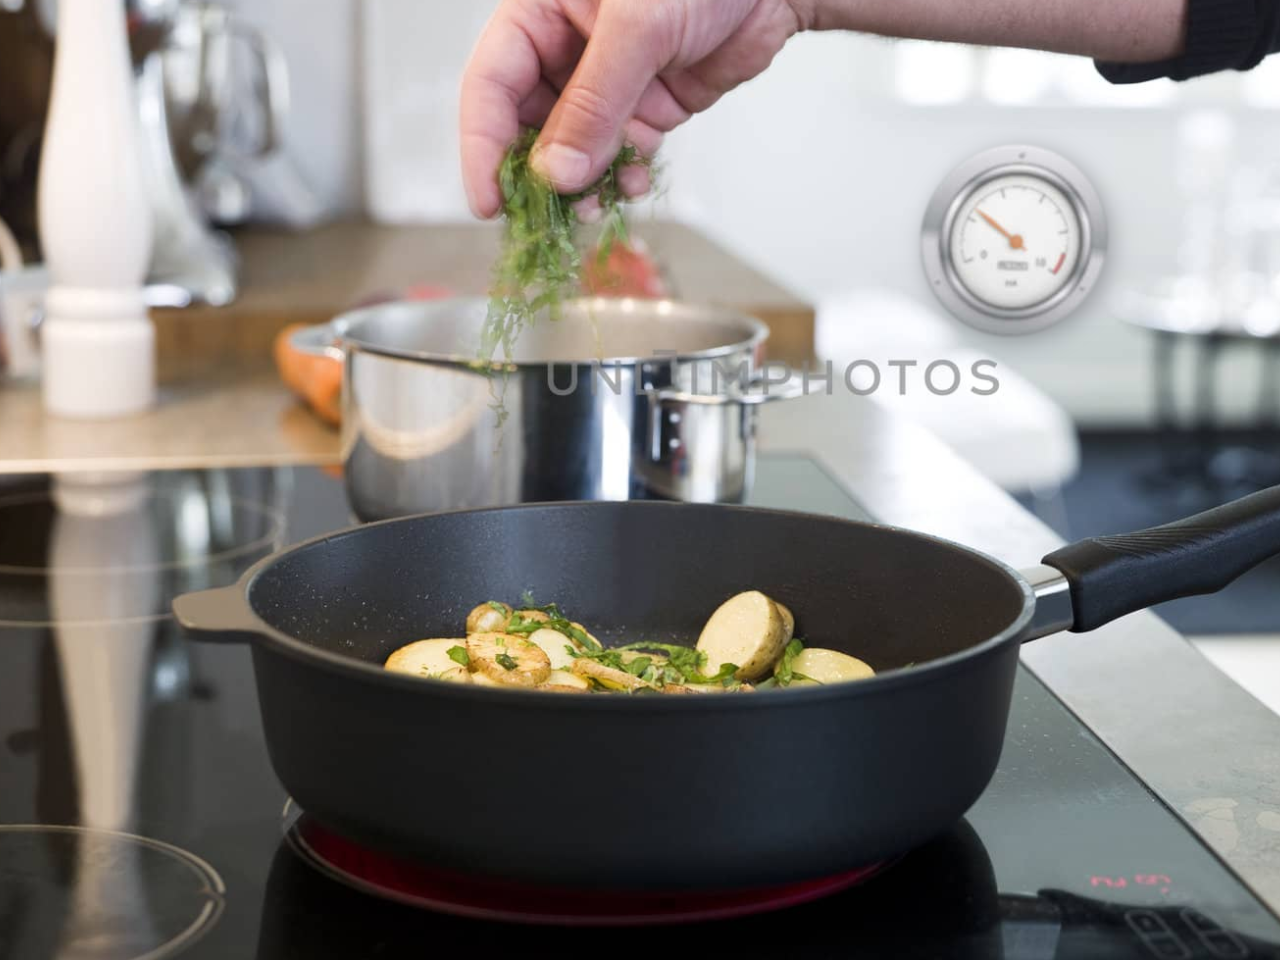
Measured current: 2.5 mA
